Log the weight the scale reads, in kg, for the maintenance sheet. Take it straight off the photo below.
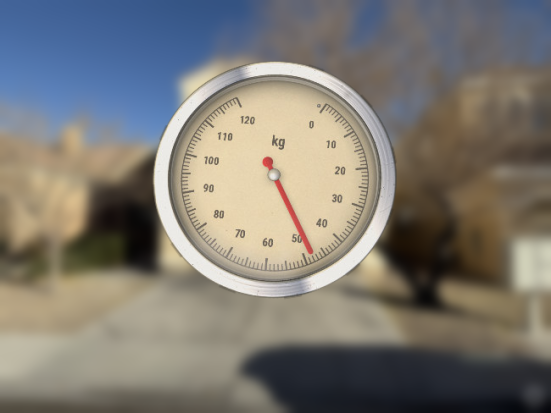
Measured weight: 48 kg
